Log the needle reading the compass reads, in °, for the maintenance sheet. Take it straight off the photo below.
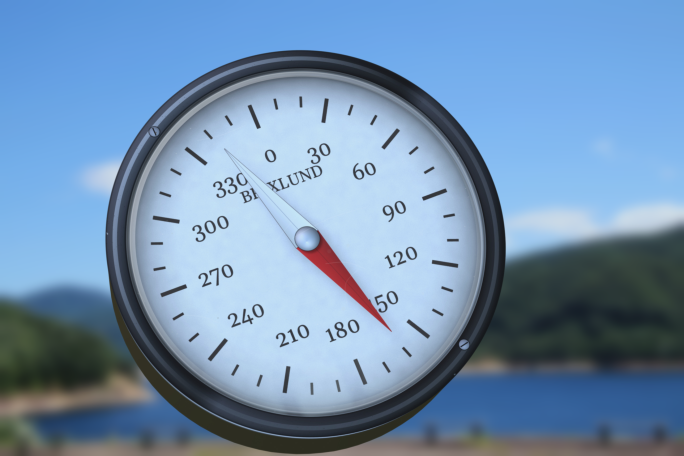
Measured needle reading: 160 °
